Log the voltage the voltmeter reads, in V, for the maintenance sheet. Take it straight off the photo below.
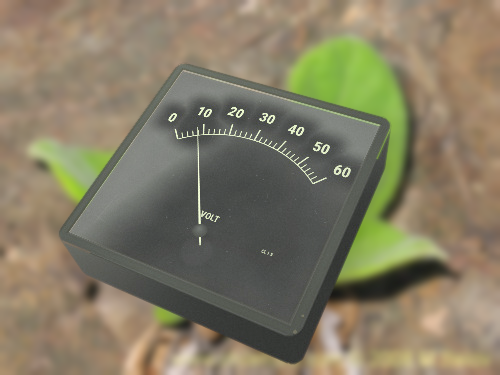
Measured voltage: 8 V
